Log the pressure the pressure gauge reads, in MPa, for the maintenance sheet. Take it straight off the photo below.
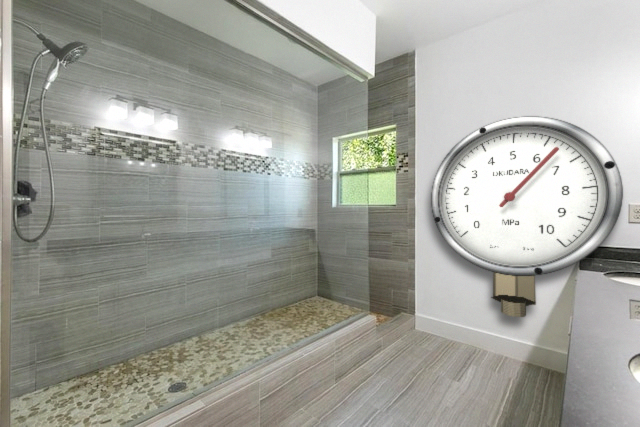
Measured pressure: 6.4 MPa
